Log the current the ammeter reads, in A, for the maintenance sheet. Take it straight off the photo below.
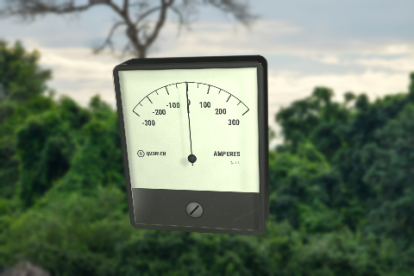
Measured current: 0 A
